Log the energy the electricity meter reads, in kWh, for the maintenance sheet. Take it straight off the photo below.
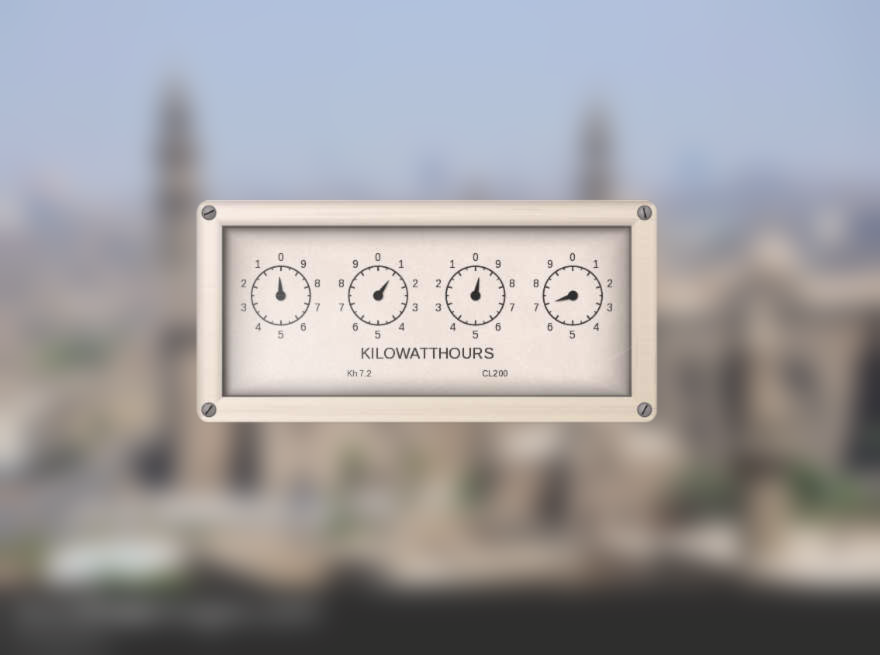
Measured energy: 97 kWh
